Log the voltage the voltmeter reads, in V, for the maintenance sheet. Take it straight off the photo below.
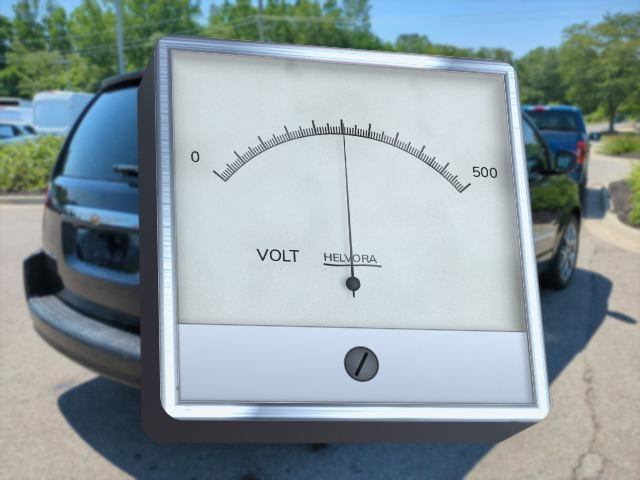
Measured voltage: 250 V
